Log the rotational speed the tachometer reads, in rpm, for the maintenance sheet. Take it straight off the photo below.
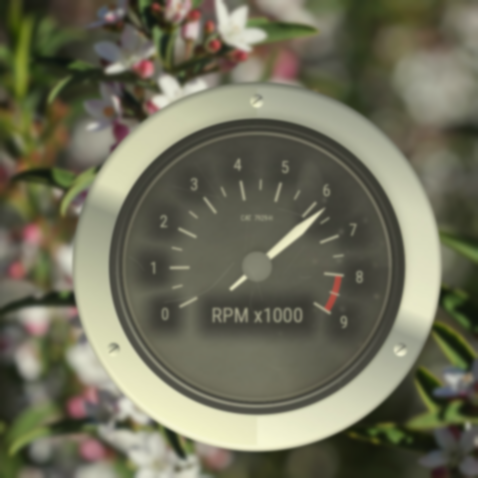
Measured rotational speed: 6250 rpm
